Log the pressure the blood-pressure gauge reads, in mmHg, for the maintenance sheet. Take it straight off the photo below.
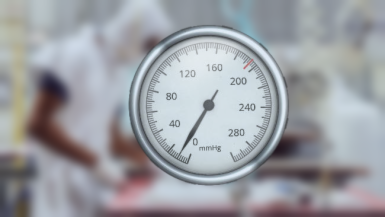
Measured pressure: 10 mmHg
